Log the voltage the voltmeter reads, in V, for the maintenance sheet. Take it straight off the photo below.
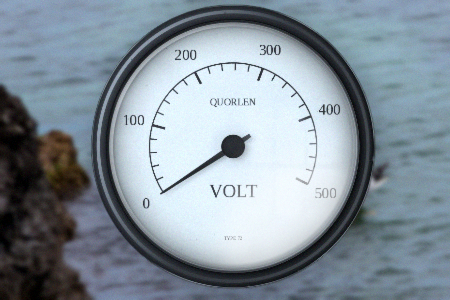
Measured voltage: 0 V
